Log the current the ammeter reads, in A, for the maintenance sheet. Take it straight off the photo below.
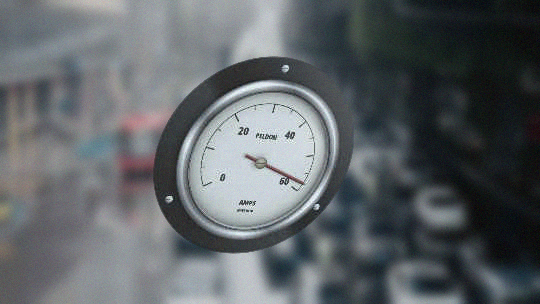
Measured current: 57.5 A
